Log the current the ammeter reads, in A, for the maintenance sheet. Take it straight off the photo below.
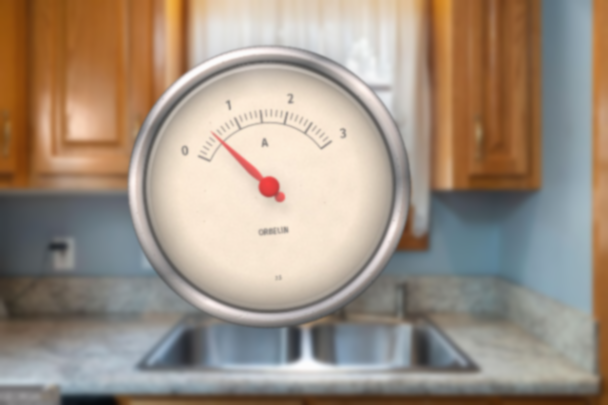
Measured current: 0.5 A
